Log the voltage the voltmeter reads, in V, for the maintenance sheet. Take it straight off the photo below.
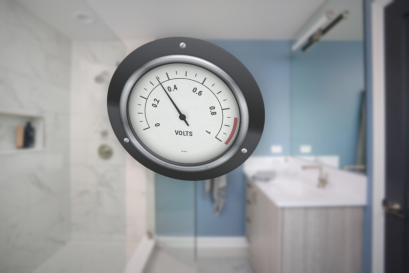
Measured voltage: 0.35 V
